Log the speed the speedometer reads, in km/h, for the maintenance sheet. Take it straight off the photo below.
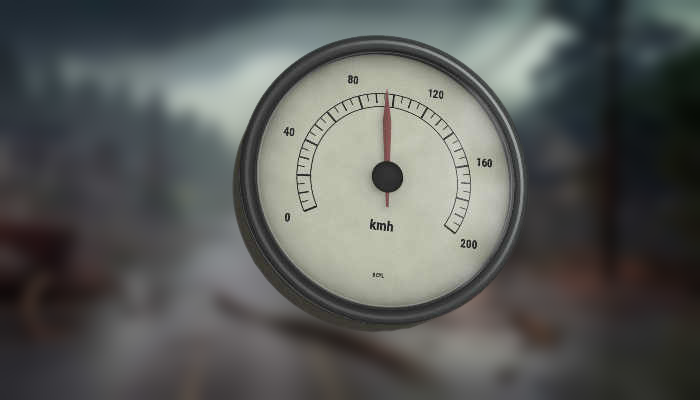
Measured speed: 95 km/h
